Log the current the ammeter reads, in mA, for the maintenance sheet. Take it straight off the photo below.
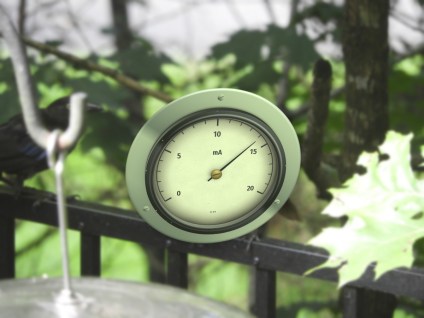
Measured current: 14 mA
